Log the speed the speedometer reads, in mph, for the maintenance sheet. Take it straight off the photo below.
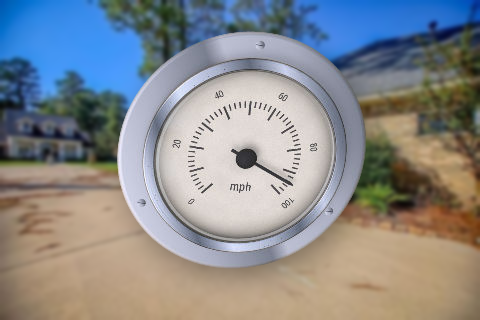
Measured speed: 94 mph
